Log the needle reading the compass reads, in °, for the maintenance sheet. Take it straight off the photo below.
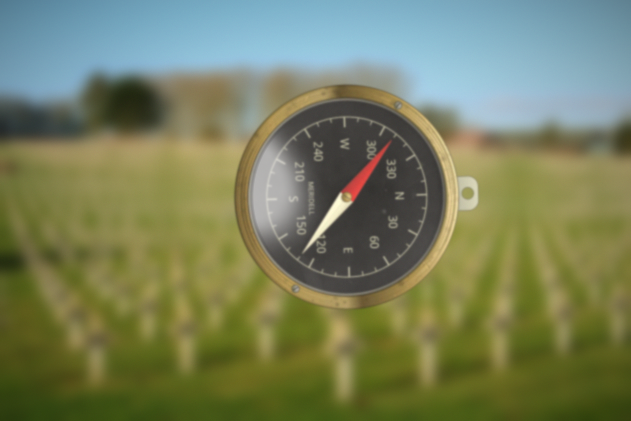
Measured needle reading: 310 °
